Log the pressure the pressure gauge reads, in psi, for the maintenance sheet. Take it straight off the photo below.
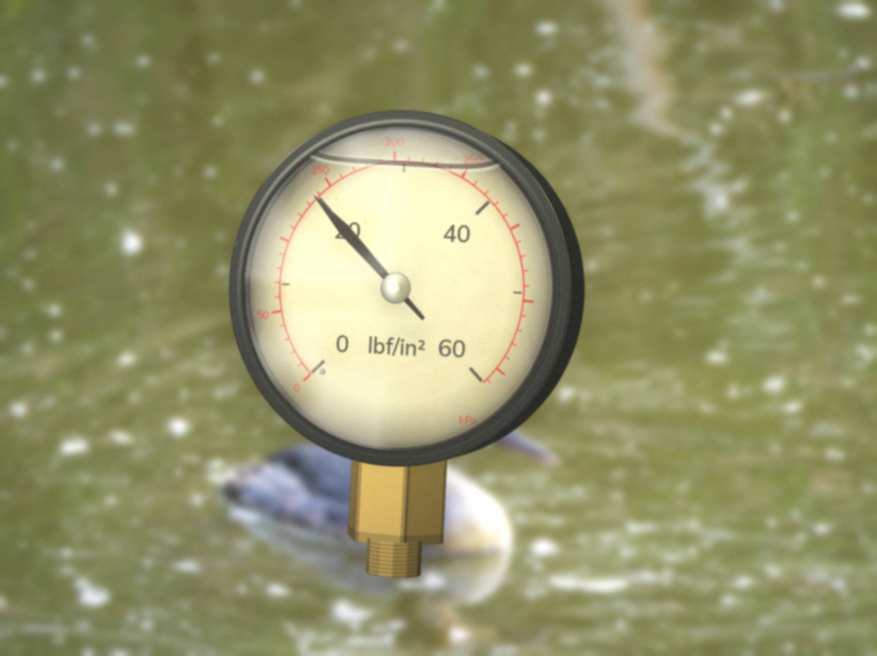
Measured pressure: 20 psi
